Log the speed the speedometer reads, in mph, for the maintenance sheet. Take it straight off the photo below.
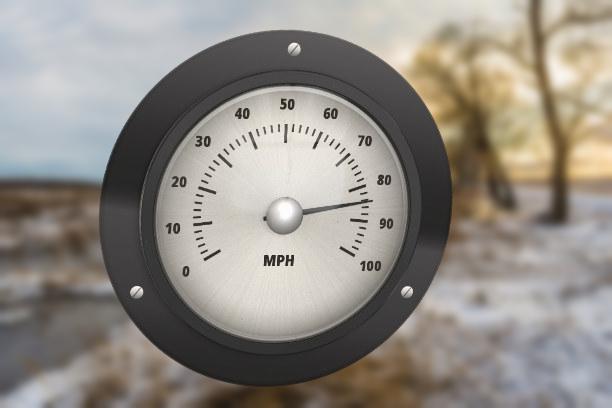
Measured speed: 84 mph
